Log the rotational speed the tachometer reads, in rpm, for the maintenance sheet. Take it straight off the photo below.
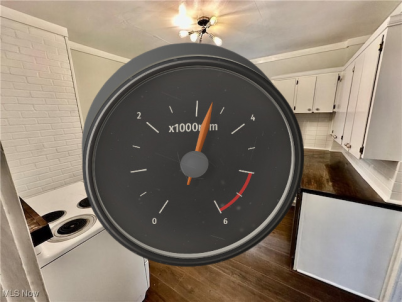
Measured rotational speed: 3250 rpm
